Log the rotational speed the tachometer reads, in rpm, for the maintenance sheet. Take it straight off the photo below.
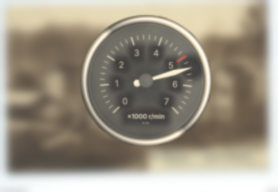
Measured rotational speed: 5400 rpm
